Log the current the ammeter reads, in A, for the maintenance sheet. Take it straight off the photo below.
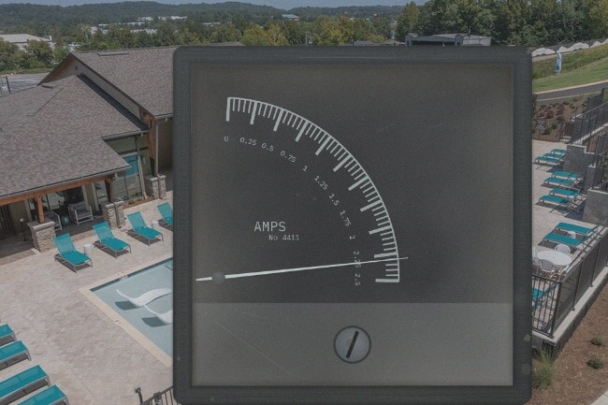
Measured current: 2.3 A
